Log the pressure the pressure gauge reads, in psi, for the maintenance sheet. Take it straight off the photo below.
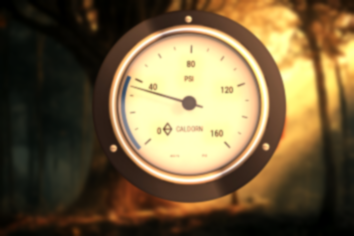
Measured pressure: 35 psi
